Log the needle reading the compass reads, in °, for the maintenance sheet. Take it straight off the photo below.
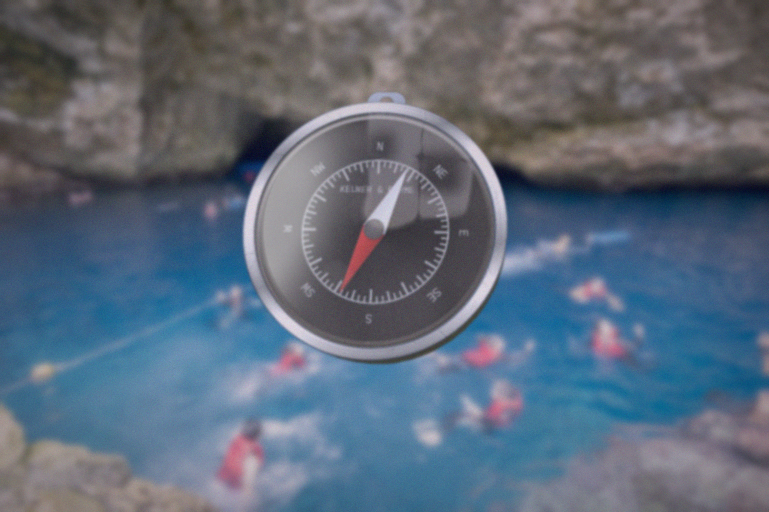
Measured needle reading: 205 °
